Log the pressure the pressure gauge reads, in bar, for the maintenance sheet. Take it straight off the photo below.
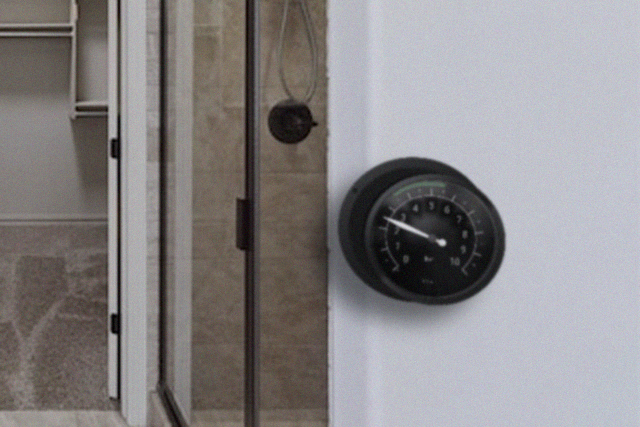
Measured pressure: 2.5 bar
